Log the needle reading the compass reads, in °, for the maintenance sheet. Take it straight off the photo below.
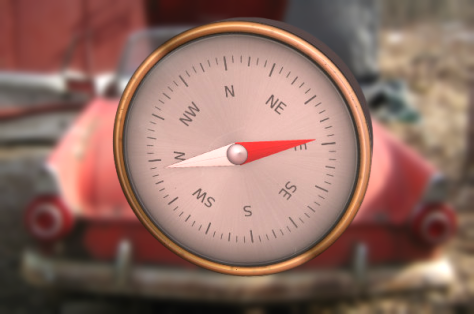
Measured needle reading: 85 °
